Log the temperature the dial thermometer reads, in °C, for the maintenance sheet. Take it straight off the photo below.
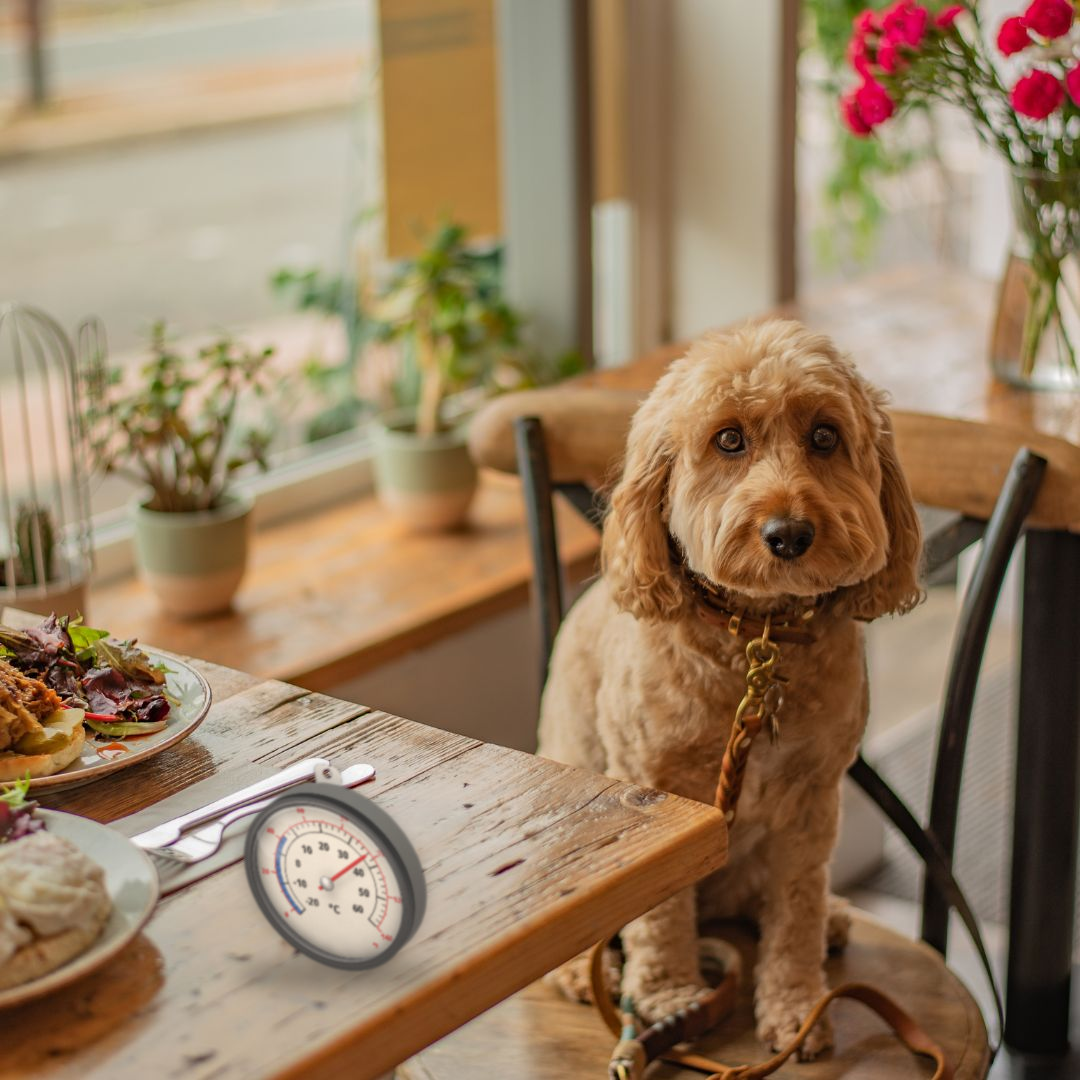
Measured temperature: 36 °C
